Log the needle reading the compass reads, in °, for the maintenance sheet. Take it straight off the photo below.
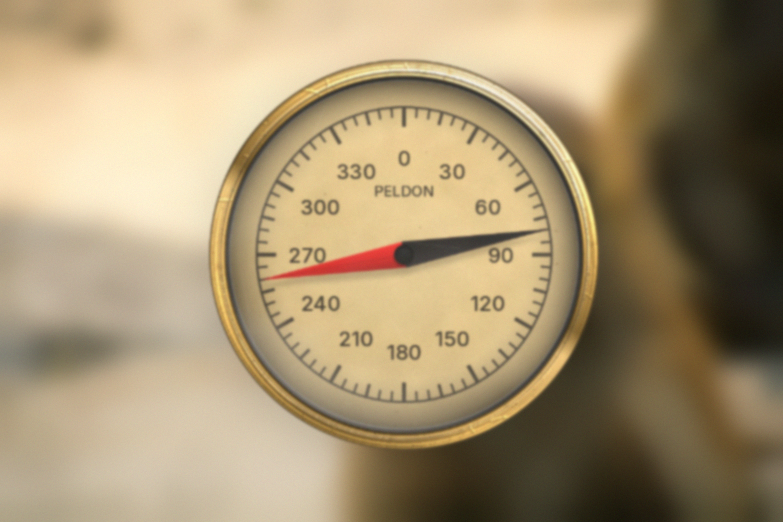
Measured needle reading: 260 °
